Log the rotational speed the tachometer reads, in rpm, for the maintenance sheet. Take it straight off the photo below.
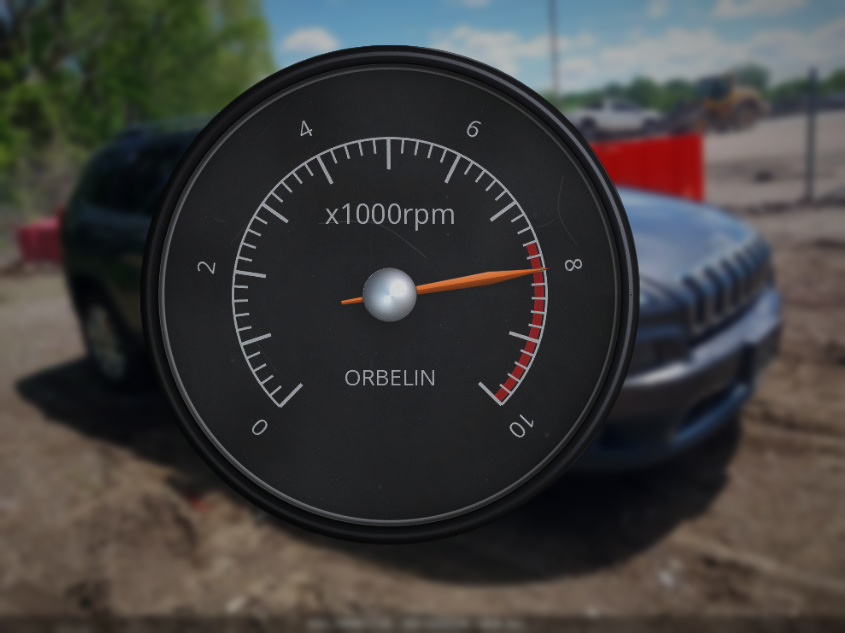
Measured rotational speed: 8000 rpm
